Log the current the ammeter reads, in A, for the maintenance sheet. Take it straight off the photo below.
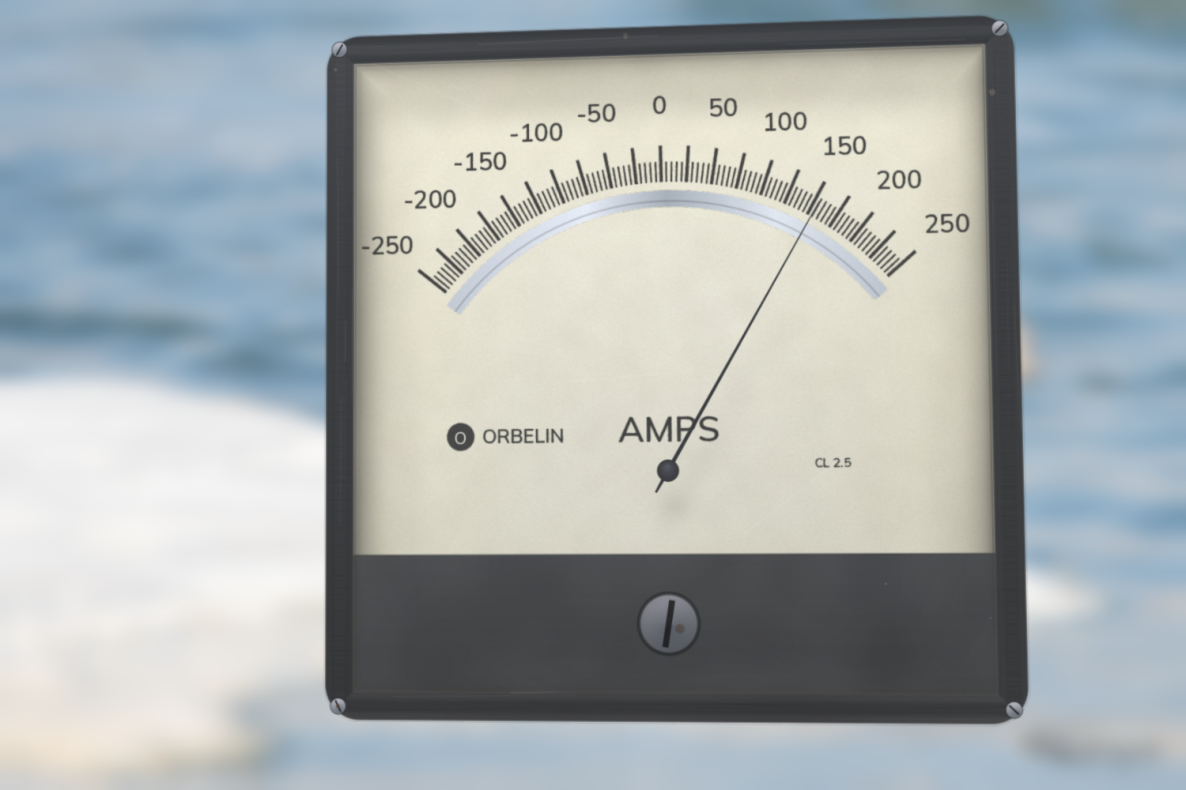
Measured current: 155 A
